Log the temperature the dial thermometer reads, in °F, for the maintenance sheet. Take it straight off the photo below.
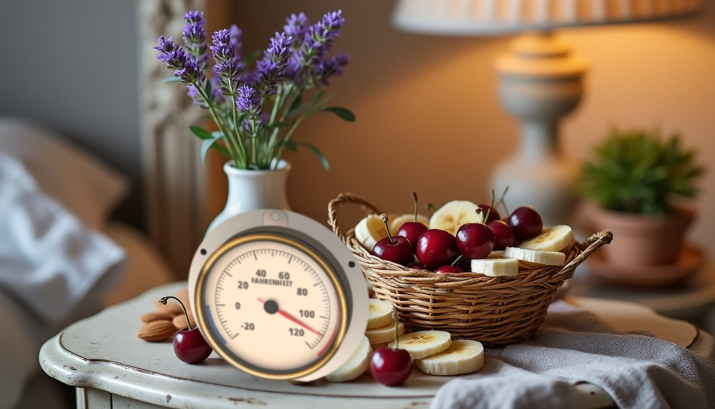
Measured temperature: 110 °F
